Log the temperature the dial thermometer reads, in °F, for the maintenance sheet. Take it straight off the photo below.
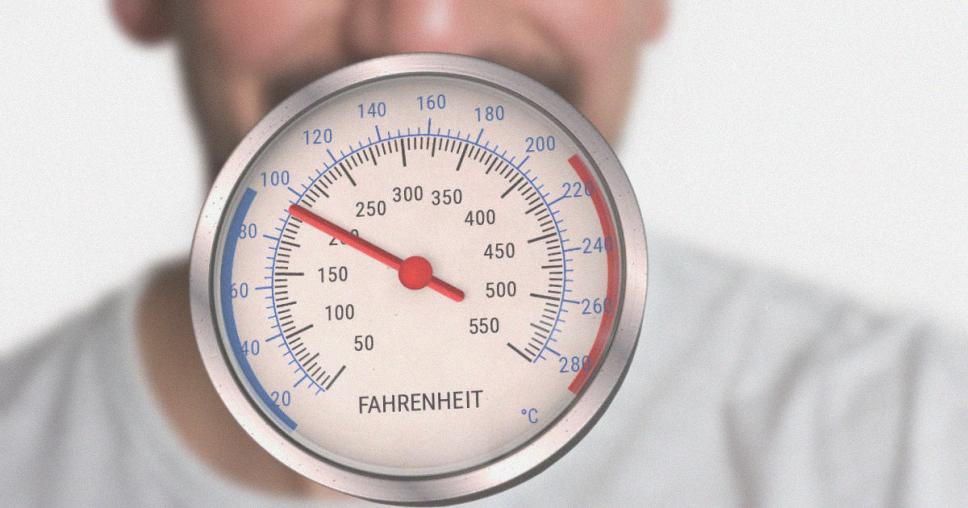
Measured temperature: 200 °F
